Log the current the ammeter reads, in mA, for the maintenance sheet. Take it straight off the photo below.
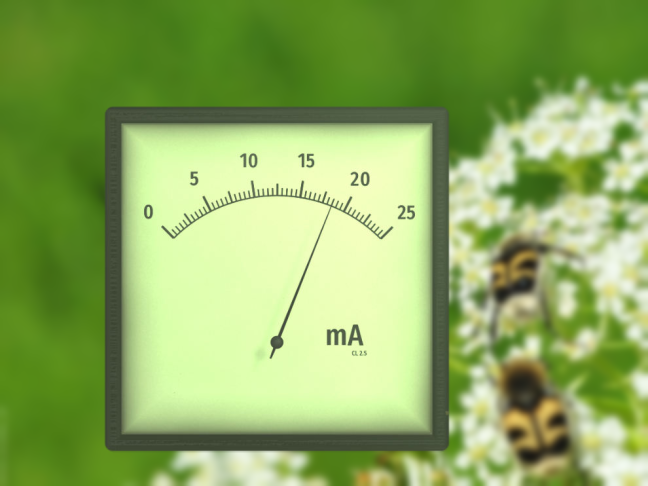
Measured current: 18.5 mA
